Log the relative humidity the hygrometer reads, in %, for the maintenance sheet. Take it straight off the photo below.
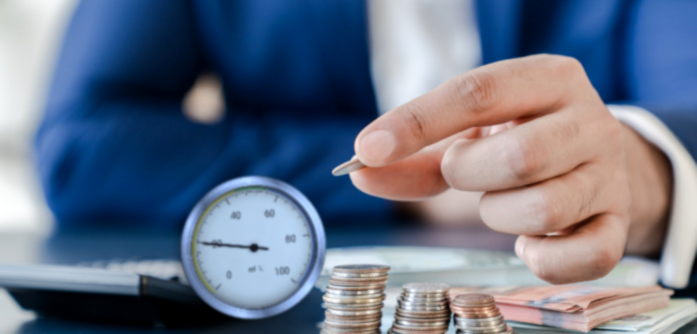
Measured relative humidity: 20 %
